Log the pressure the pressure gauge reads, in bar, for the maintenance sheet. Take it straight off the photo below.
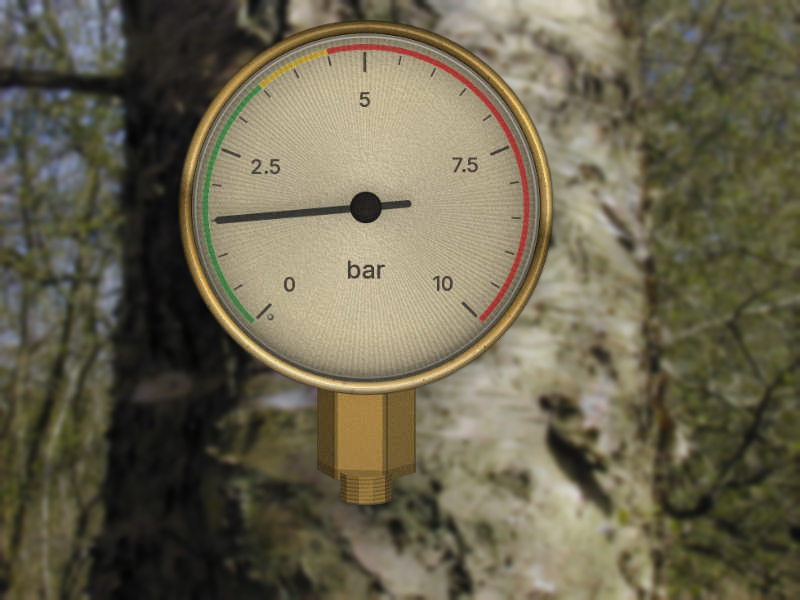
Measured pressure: 1.5 bar
